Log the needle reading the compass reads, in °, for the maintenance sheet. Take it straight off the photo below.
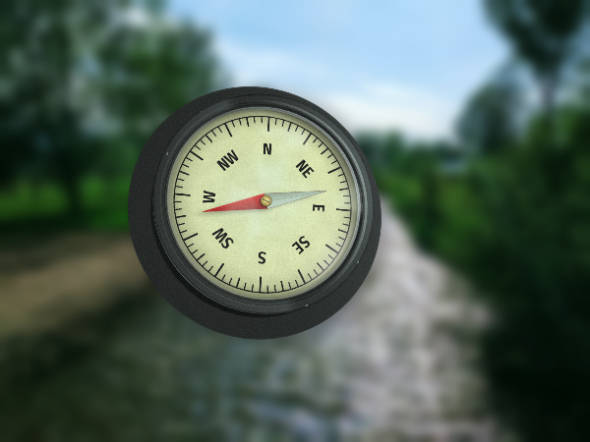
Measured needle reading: 255 °
